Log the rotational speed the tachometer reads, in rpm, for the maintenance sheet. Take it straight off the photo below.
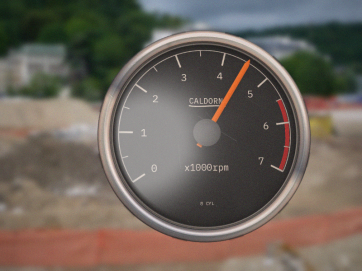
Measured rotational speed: 4500 rpm
